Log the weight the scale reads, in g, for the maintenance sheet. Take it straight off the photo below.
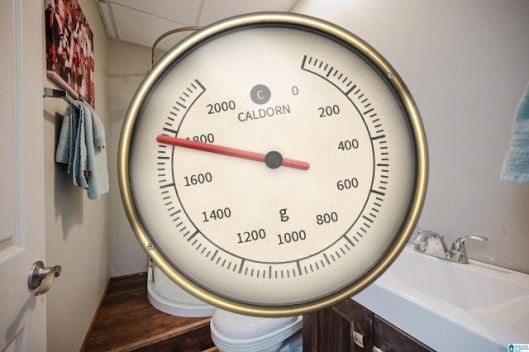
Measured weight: 1760 g
